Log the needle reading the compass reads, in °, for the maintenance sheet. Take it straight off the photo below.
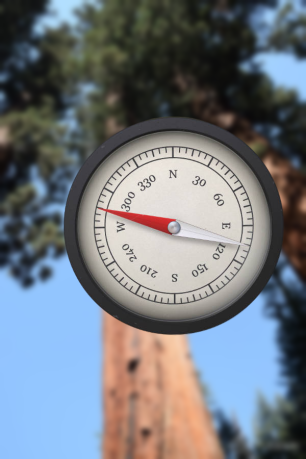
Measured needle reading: 285 °
